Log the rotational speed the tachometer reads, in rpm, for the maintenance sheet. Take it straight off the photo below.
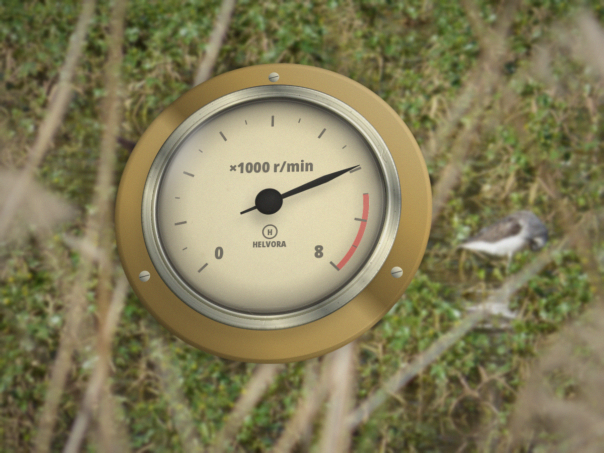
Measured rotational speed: 6000 rpm
